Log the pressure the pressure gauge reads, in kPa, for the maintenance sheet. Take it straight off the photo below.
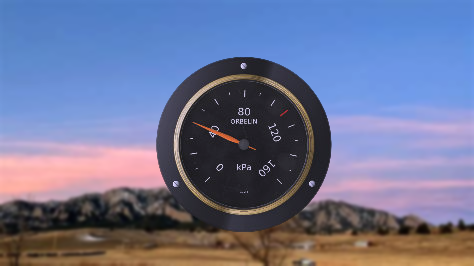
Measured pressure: 40 kPa
